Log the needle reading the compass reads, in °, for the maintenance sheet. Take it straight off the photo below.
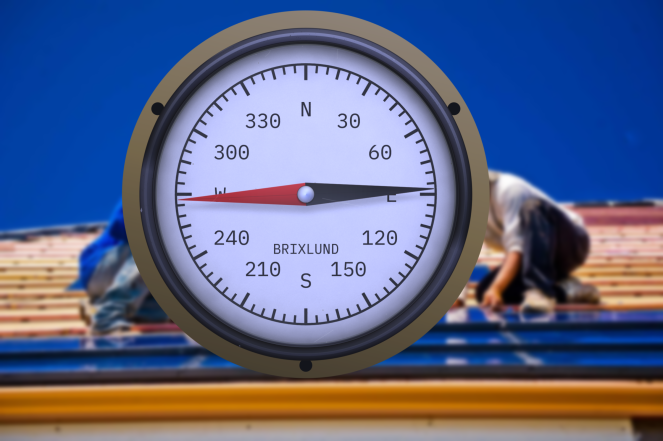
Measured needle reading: 267.5 °
